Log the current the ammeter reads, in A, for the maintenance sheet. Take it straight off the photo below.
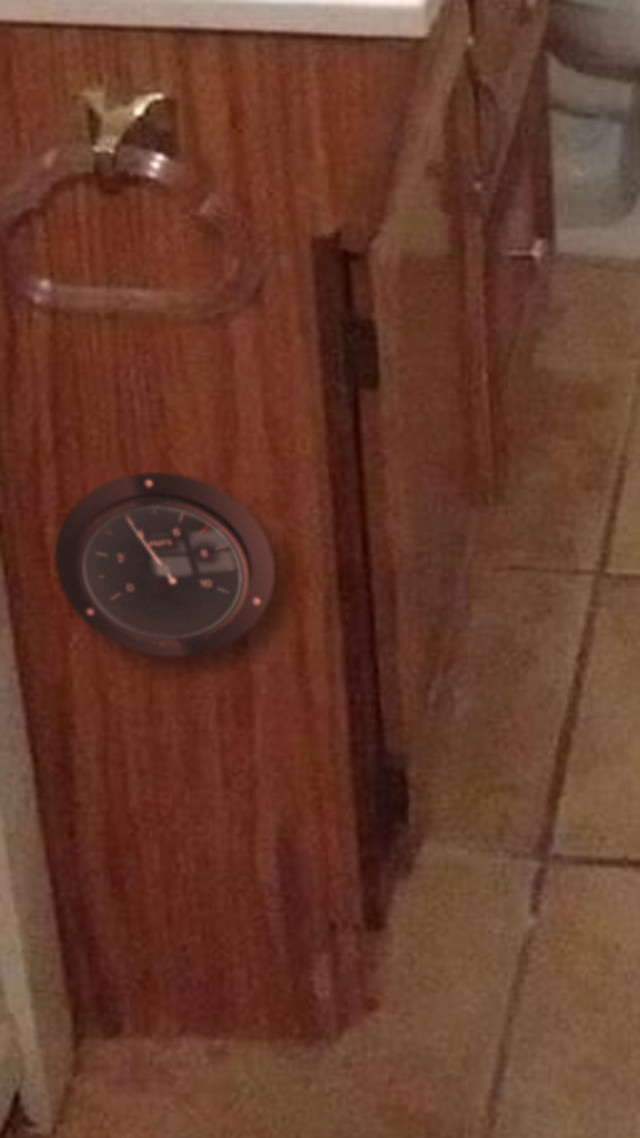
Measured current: 4 A
